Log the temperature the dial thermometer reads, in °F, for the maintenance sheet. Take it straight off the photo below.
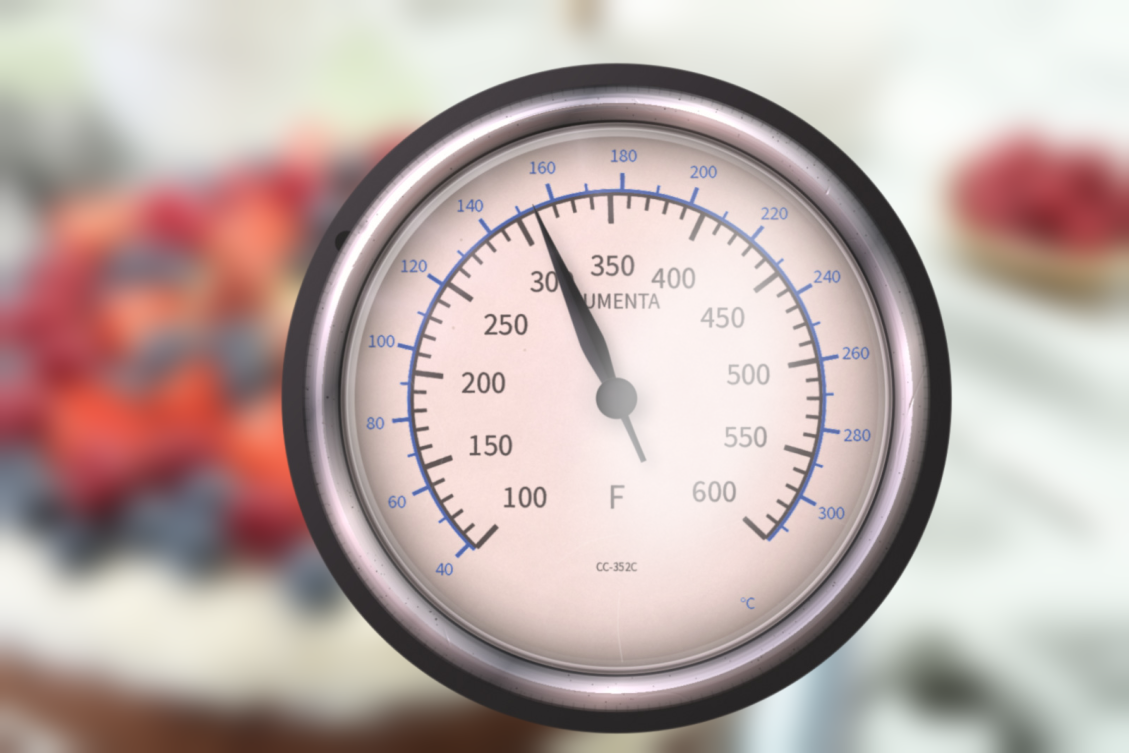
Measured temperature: 310 °F
